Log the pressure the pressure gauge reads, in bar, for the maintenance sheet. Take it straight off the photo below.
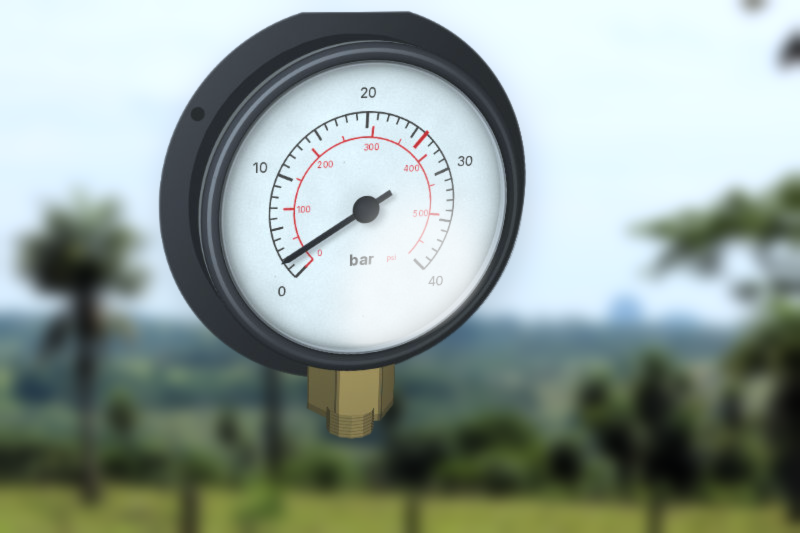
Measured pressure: 2 bar
